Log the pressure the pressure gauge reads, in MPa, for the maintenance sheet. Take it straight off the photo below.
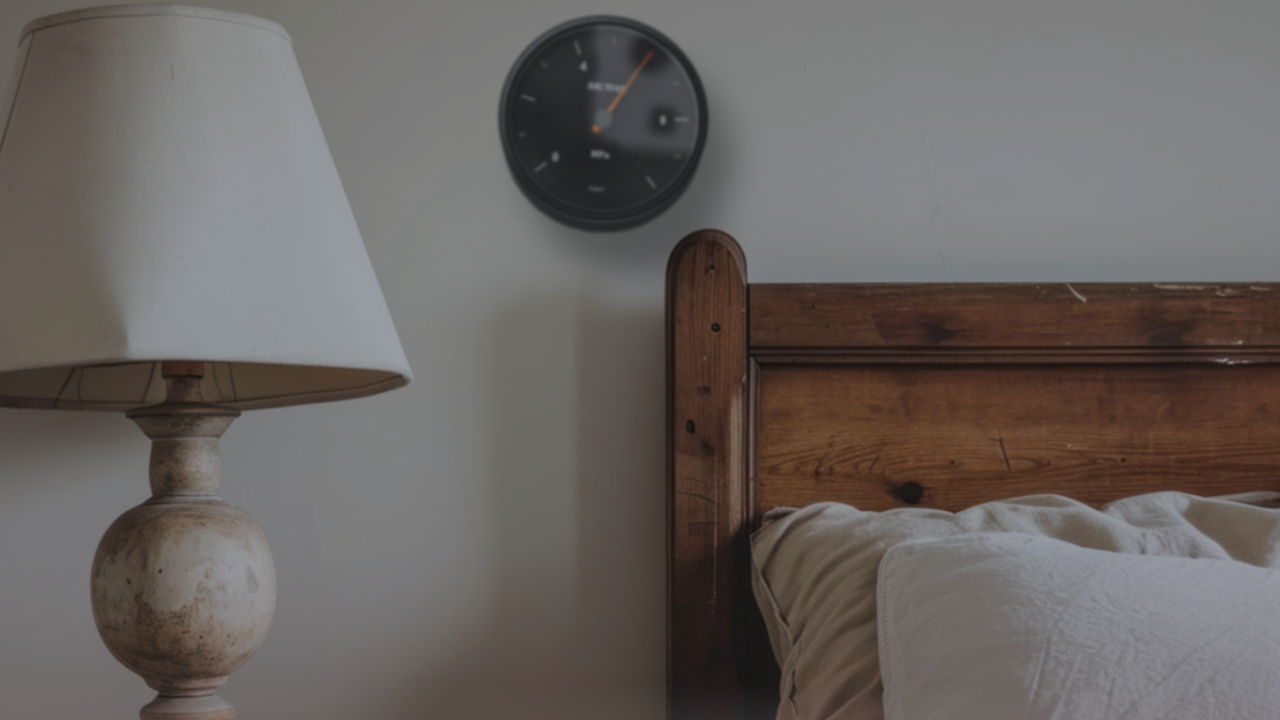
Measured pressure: 6 MPa
